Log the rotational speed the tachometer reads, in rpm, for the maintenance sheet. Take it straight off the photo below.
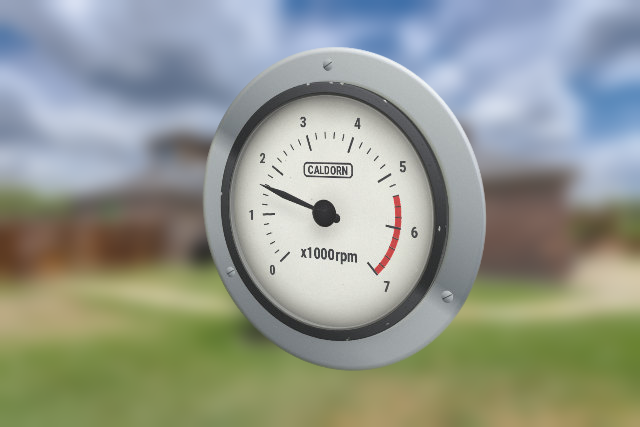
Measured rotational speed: 1600 rpm
